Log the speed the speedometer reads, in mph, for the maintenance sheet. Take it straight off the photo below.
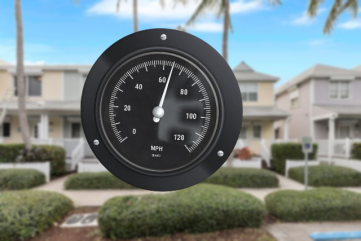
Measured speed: 65 mph
